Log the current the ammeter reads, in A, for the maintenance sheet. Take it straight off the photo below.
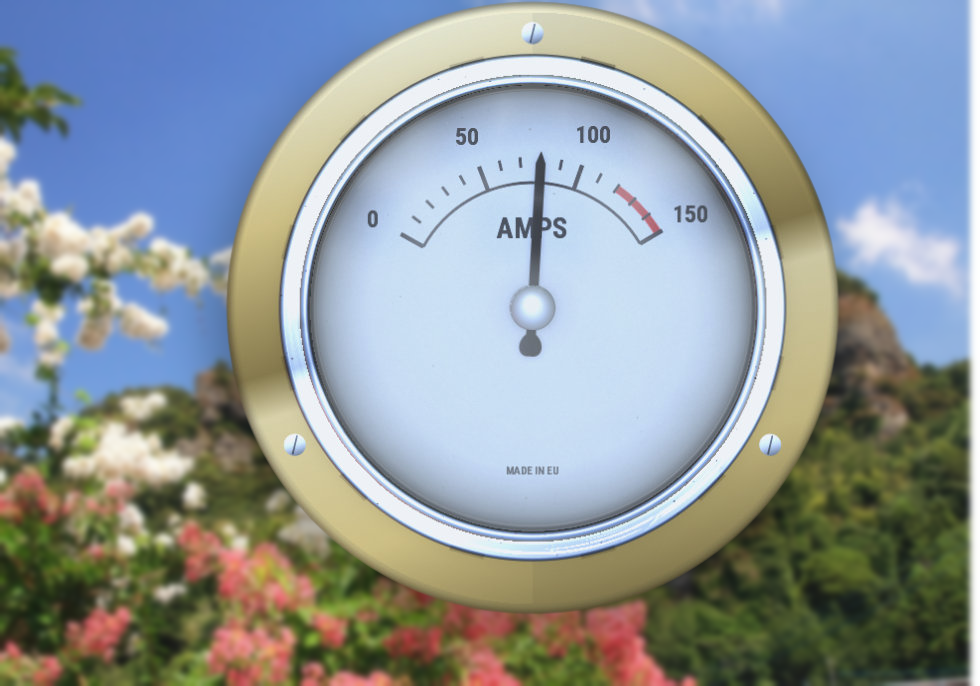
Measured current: 80 A
